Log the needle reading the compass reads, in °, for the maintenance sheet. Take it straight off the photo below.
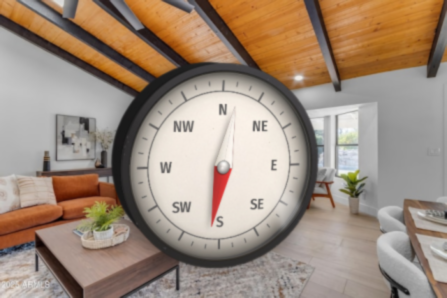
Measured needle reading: 190 °
